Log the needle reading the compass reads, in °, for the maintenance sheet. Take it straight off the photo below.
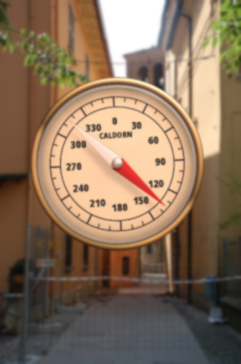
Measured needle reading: 135 °
